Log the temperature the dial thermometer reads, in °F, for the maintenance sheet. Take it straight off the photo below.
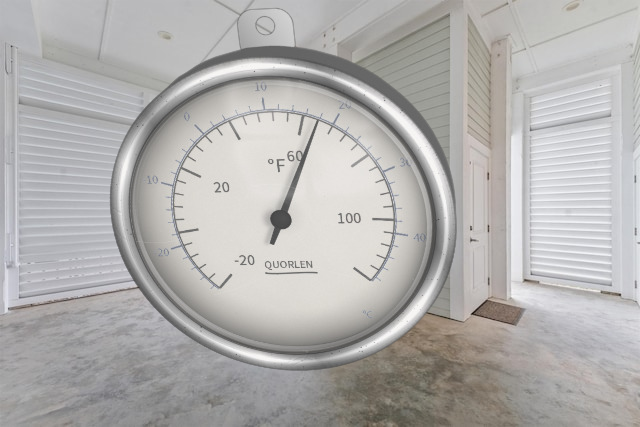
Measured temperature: 64 °F
